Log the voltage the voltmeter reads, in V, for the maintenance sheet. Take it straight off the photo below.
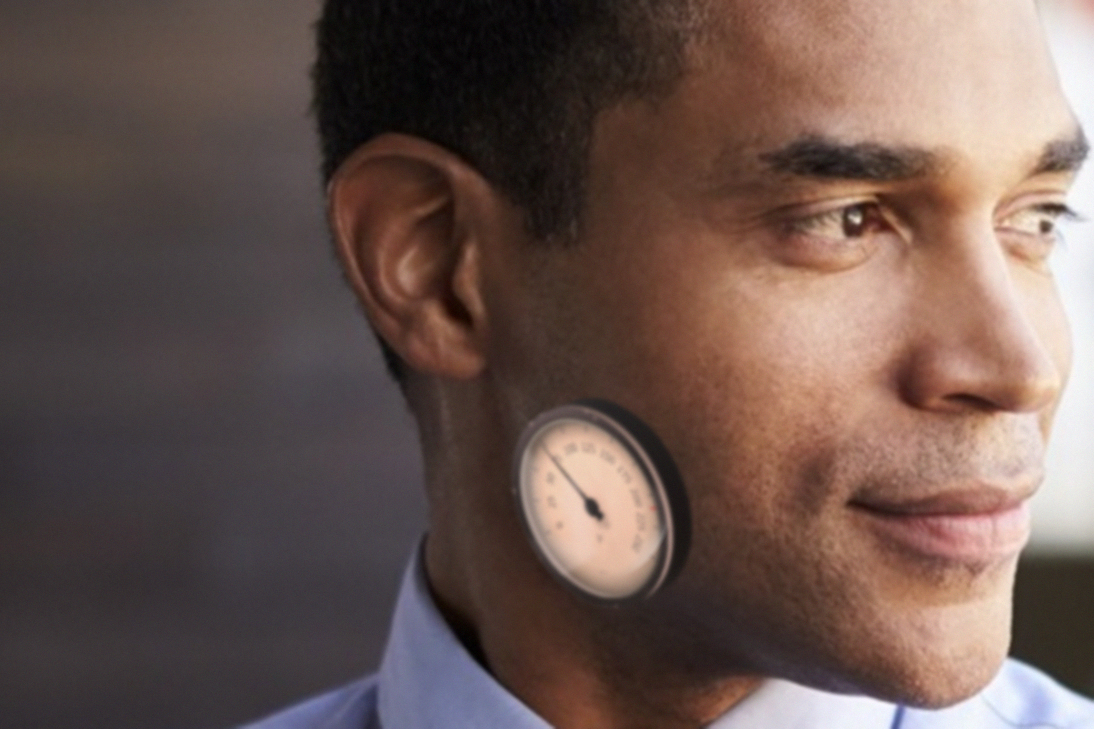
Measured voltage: 75 V
